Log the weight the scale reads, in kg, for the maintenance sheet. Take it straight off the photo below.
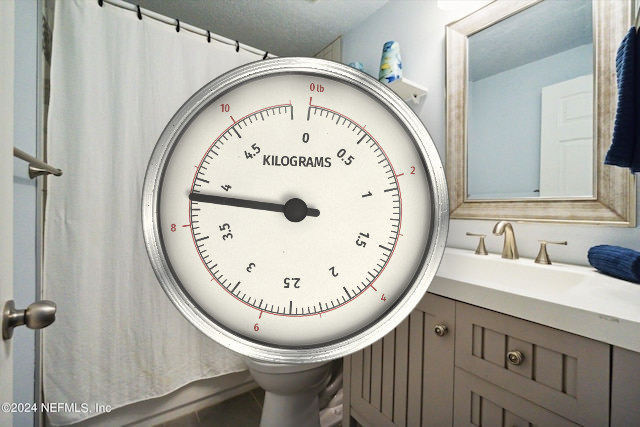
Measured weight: 3.85 kg
